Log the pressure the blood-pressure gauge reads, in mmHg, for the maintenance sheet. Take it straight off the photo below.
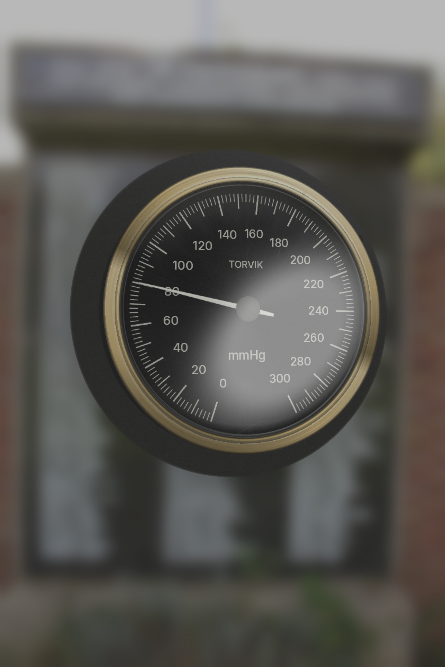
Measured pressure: 80 mmHg
